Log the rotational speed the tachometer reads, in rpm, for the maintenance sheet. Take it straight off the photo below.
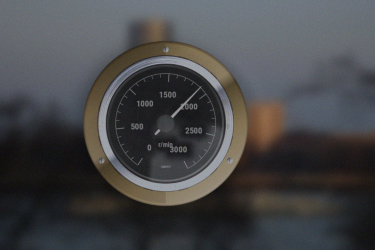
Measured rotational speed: 1900 rpm
